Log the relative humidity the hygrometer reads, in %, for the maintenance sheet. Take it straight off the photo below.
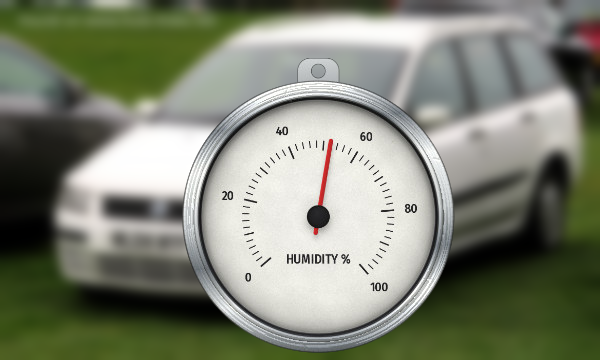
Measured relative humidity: 52 %
